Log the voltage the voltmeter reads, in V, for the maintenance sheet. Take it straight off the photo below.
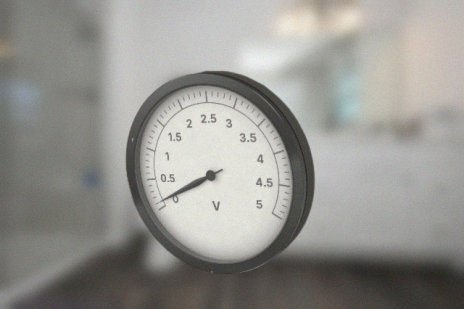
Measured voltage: 0.1 V
